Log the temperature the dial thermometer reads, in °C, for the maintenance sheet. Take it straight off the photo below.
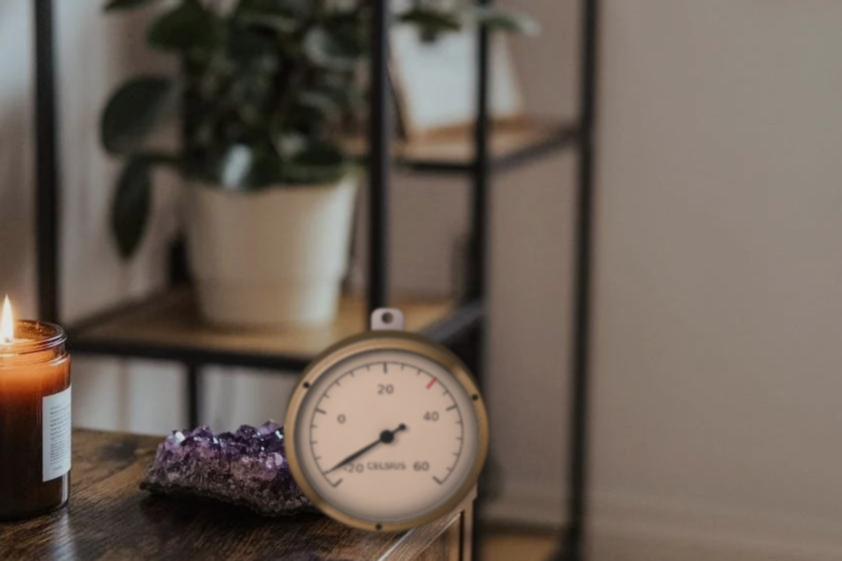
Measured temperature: -16 °C
